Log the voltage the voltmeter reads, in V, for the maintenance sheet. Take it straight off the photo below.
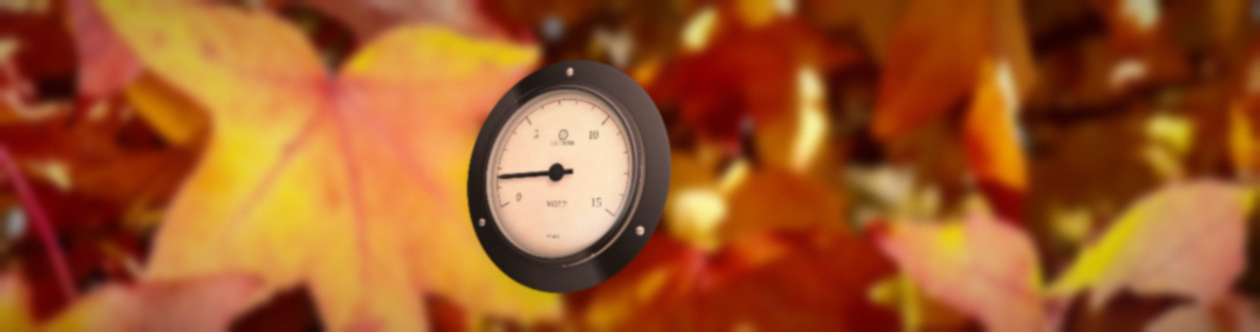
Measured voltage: 1.5 V
